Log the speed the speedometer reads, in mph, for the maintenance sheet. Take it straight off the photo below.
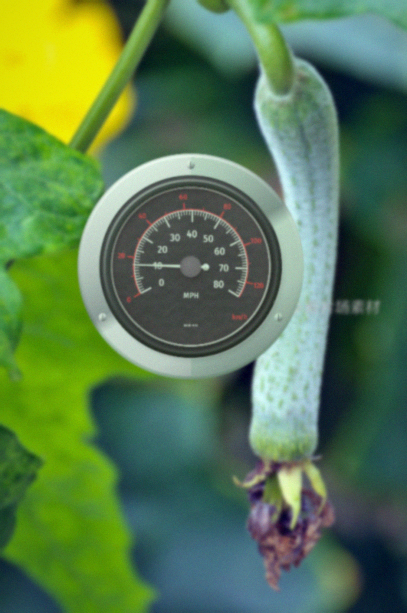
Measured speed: 10 mph
